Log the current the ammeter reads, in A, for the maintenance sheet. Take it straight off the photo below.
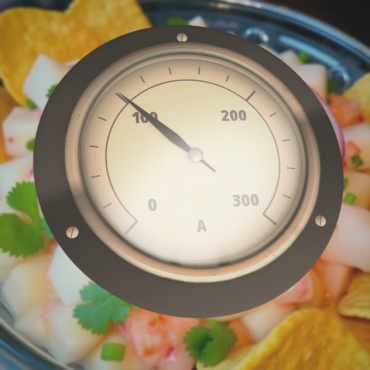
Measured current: 100 A
